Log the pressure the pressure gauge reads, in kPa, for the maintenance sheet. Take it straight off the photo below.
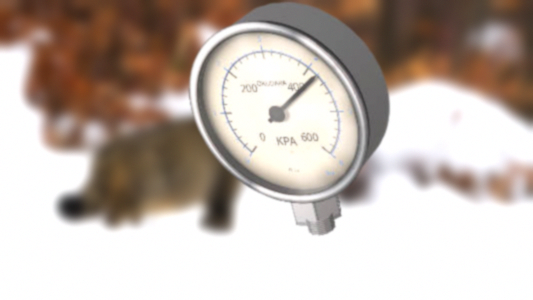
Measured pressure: 420 kPa
